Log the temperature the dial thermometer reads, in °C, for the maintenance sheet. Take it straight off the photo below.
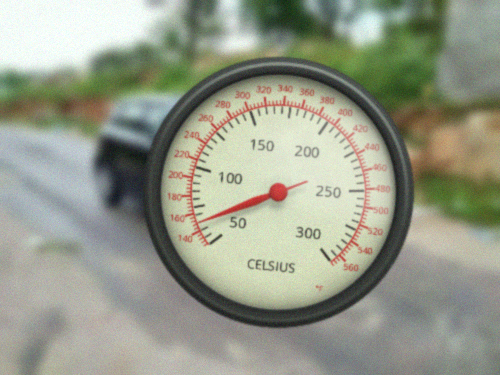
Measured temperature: 65 °C
